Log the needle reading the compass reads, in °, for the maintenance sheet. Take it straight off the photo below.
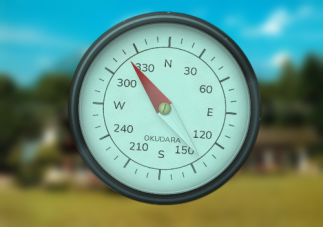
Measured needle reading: 320 °
